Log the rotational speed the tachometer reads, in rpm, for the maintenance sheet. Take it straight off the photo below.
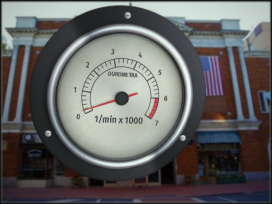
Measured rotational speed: 200 rpm
